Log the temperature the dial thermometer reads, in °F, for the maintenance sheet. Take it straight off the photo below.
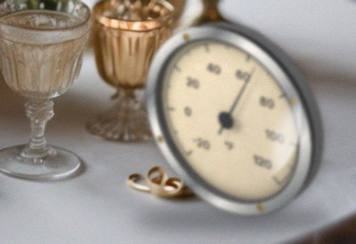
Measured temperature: 65 °F
